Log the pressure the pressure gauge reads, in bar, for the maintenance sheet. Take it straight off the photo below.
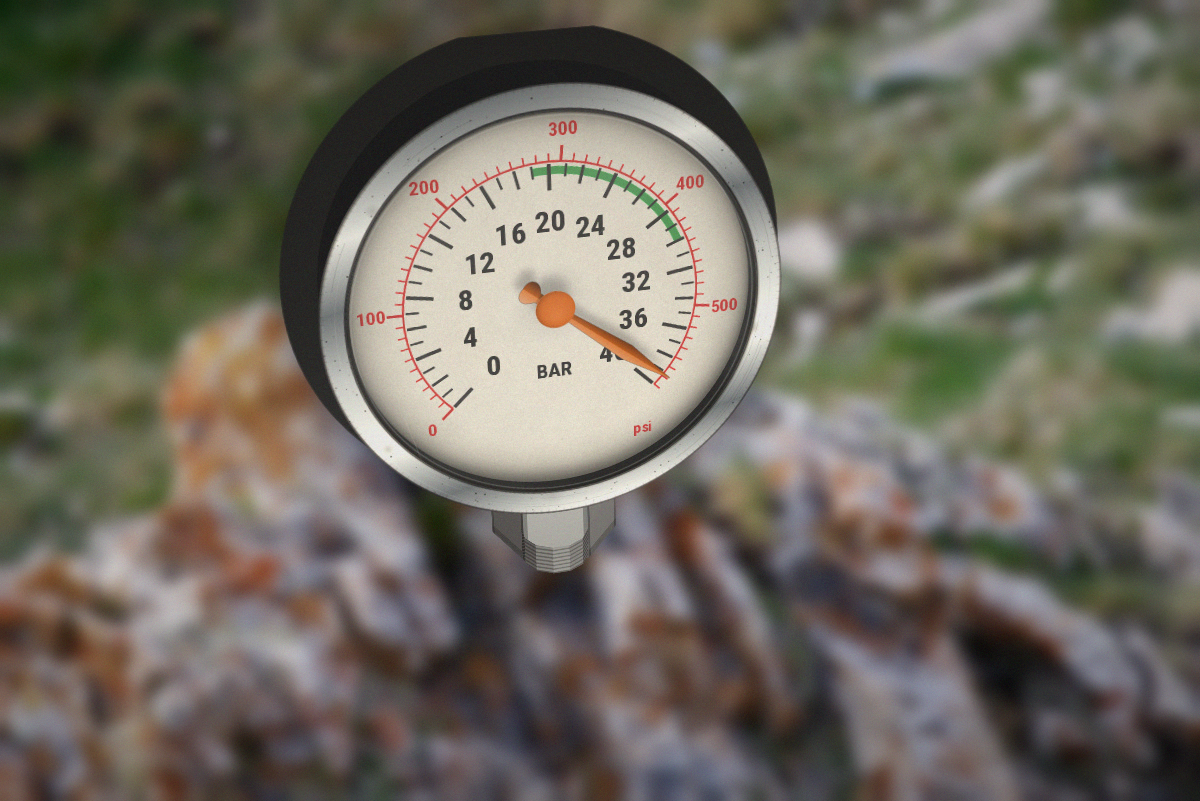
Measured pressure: 39 bar
